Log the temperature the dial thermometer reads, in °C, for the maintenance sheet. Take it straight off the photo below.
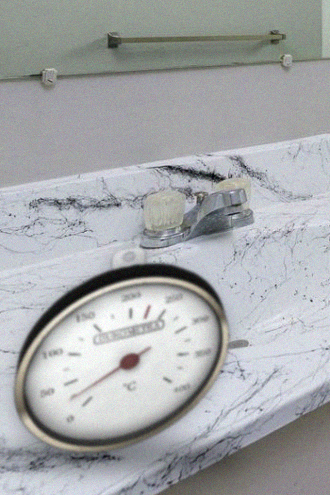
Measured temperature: 25 °C
